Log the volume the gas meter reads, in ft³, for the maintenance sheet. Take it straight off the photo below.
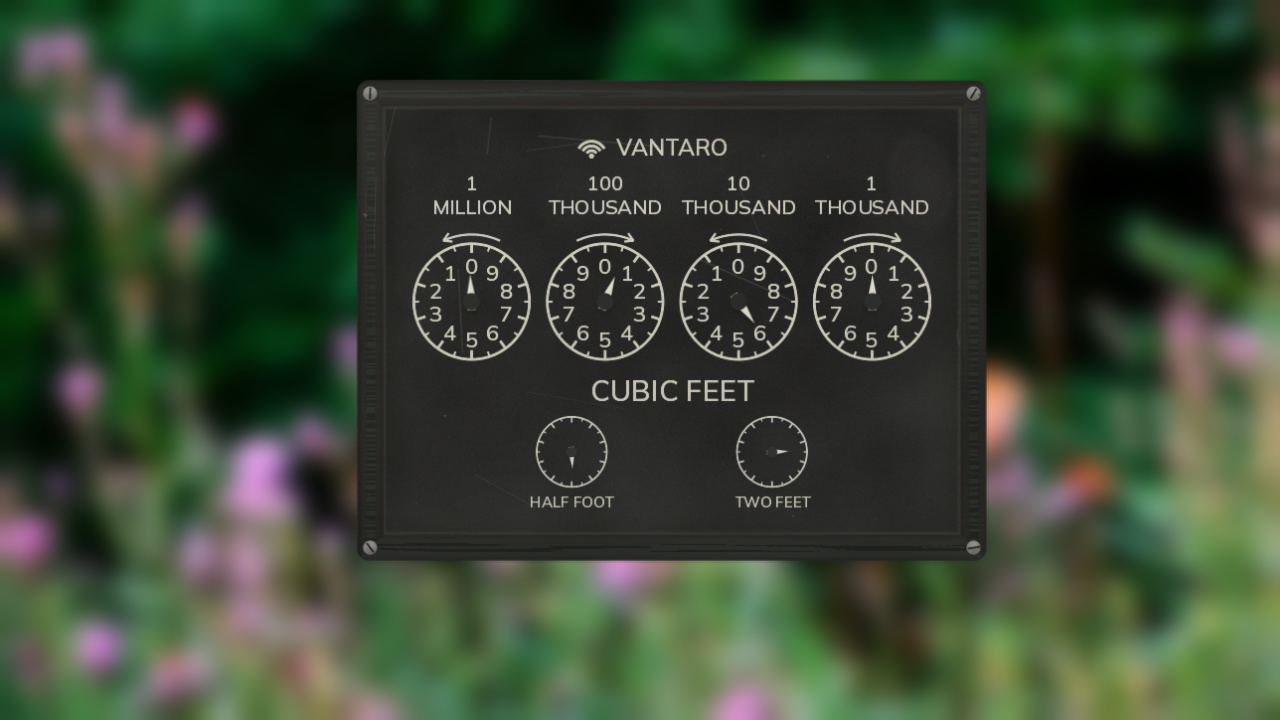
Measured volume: 6000 ft³
